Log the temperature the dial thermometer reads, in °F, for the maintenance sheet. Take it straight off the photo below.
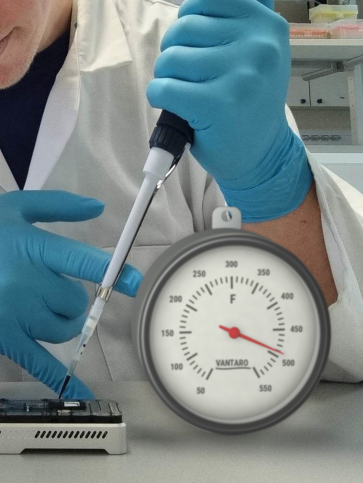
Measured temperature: 490 °F
